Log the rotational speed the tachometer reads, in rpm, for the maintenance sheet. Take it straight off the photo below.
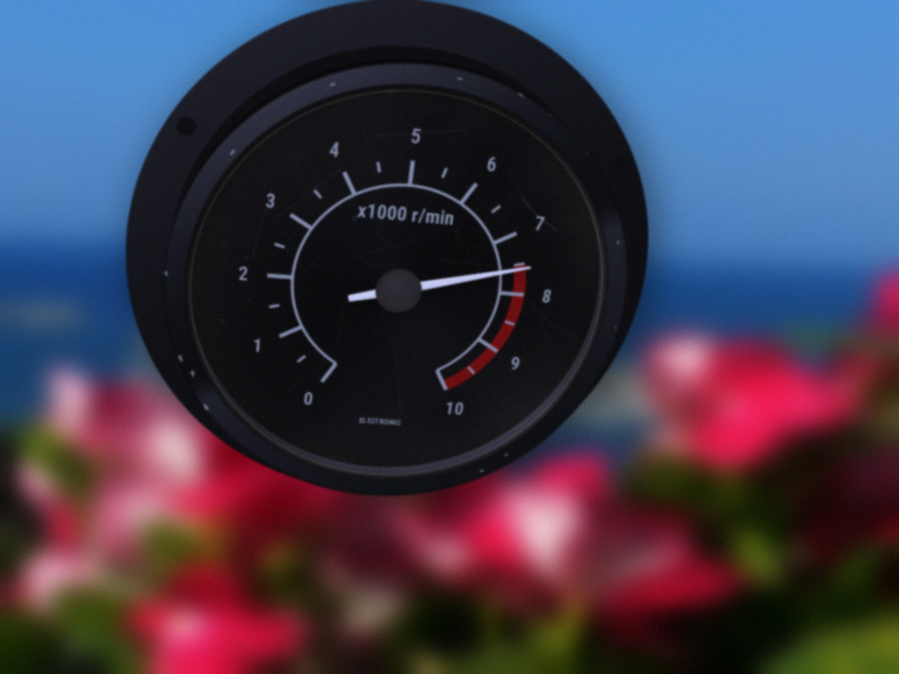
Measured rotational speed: 7500 rpm
